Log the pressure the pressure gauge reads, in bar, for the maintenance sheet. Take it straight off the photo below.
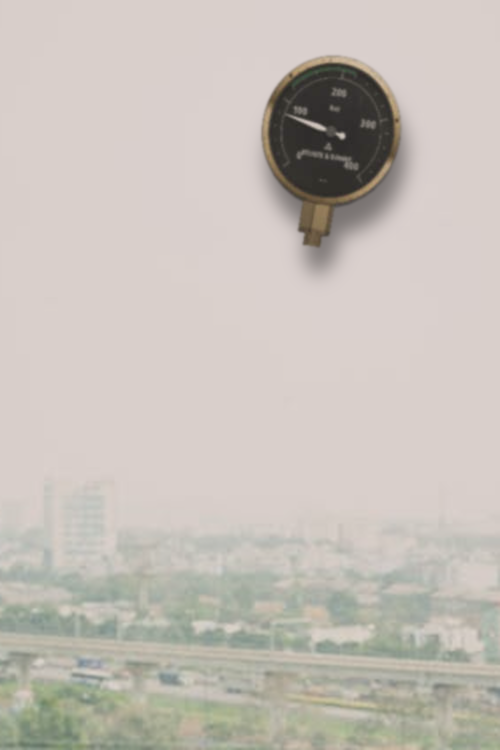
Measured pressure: 80 bar
